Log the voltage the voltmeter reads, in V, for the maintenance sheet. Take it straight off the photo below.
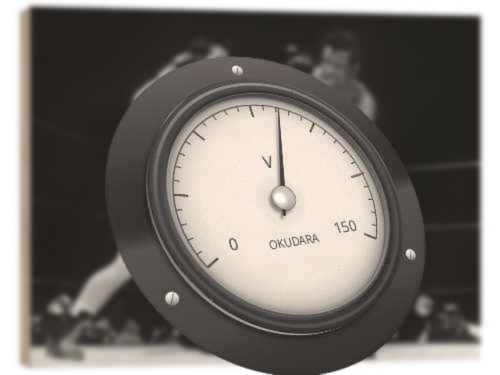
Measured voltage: 85 V
